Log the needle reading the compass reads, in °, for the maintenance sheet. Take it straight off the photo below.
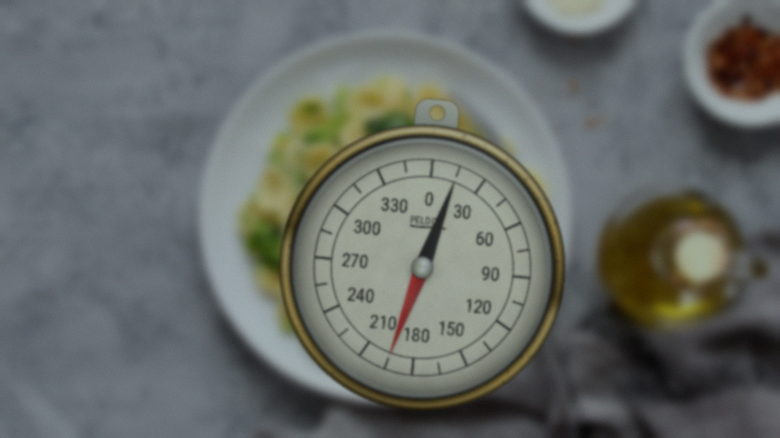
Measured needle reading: 195 °
